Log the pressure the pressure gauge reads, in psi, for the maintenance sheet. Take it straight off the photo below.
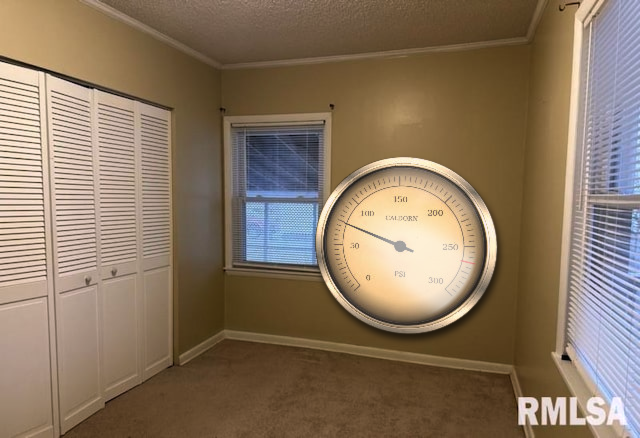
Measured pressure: 75 psi
